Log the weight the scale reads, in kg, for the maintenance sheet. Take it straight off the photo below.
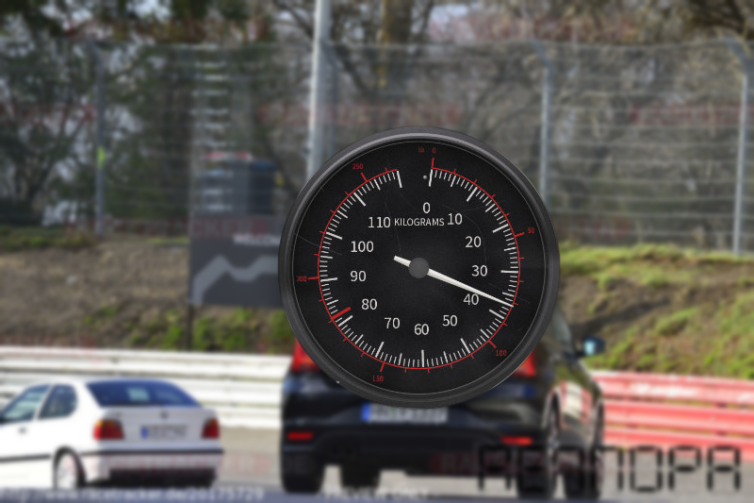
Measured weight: 37 kg
